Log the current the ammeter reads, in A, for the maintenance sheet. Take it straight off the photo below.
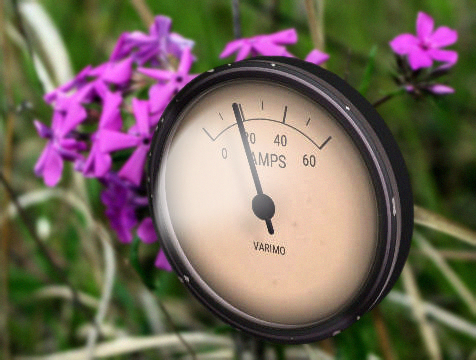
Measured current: 20 A
